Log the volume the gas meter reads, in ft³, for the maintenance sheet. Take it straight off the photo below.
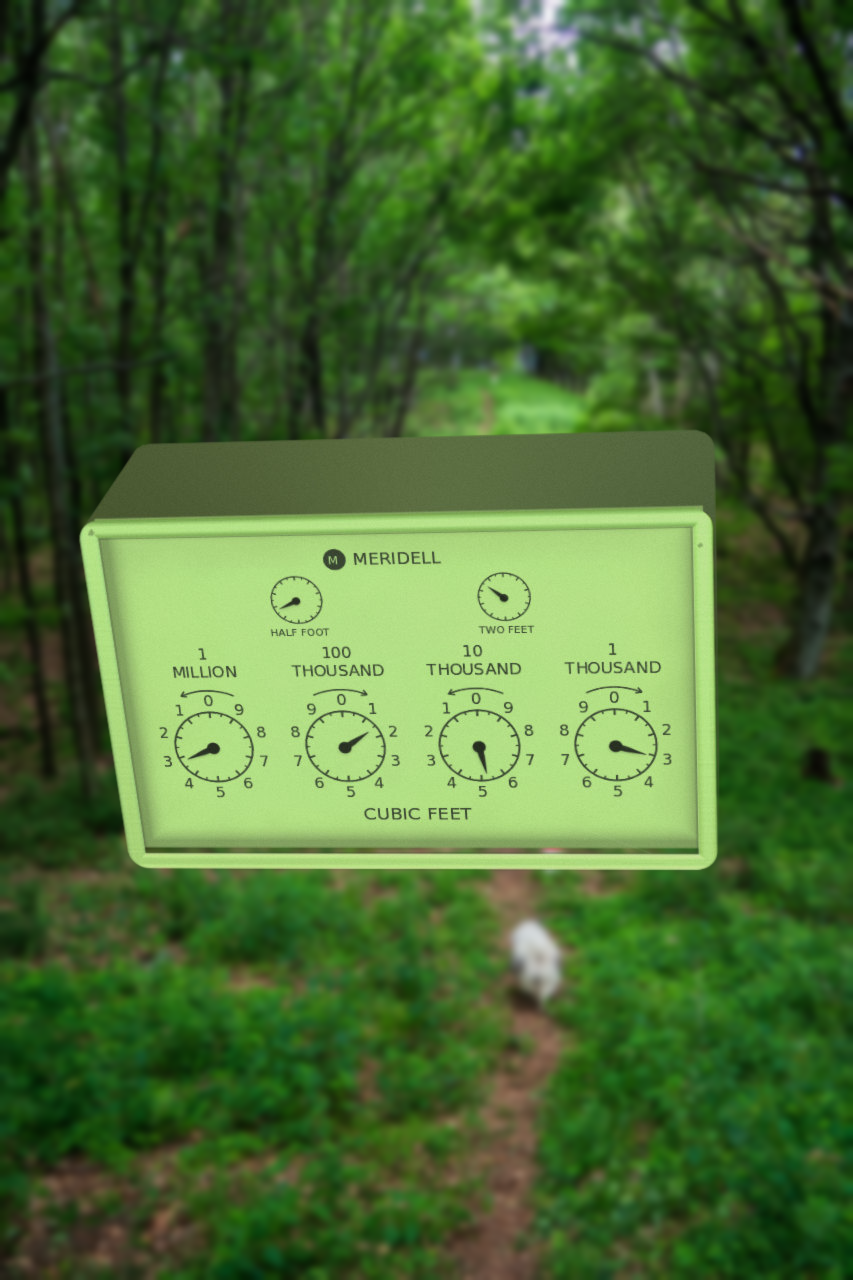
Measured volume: 315300 ft³
